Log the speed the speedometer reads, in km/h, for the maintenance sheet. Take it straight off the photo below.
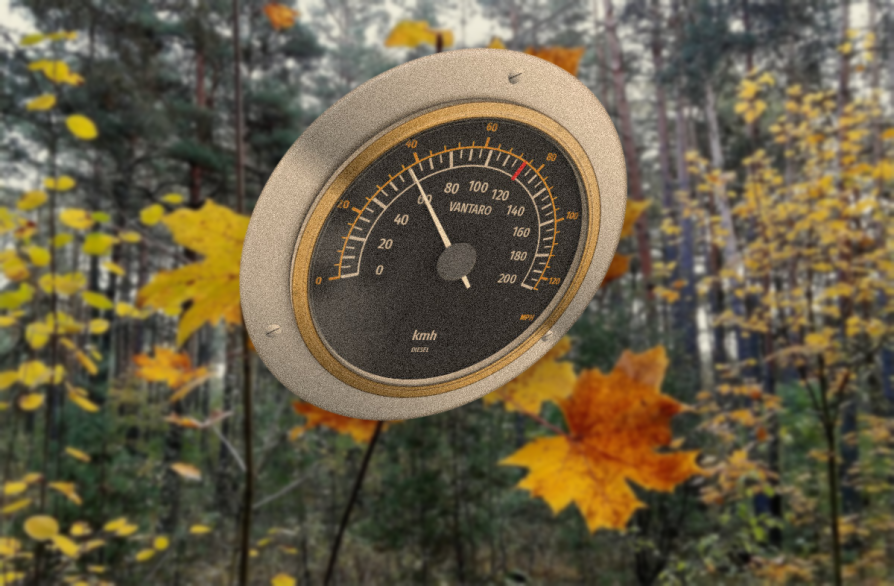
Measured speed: 60 km/h
